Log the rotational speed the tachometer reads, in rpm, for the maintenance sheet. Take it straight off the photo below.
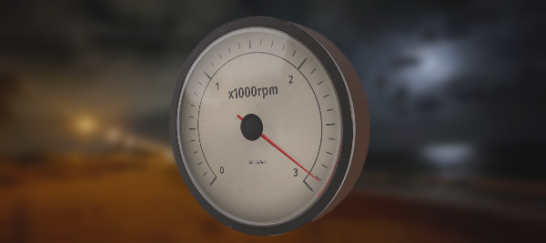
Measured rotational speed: 2900 rpm
